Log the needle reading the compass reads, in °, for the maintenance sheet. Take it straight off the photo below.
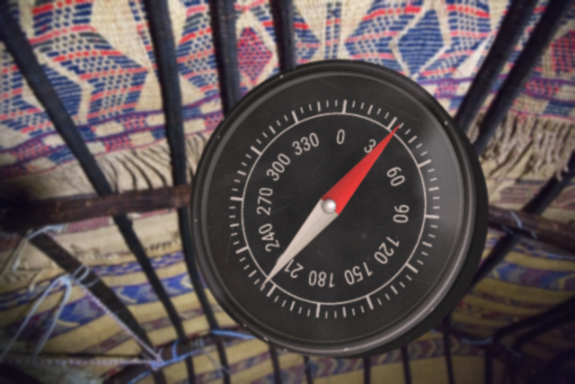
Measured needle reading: 35 °
